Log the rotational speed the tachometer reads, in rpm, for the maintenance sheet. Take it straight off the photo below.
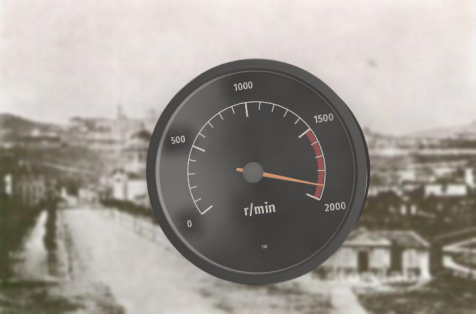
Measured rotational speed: 1900 rpm
